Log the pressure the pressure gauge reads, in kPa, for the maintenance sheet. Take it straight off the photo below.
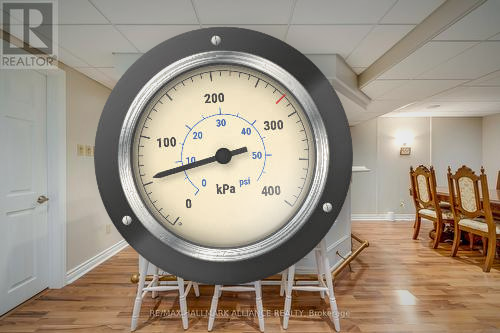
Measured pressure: 55 kPa
